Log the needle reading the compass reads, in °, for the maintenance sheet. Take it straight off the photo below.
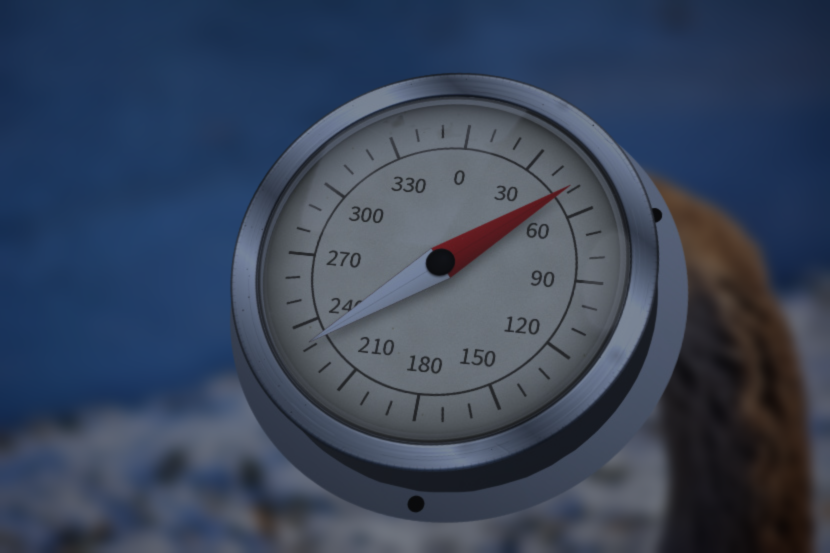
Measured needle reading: 50 °
